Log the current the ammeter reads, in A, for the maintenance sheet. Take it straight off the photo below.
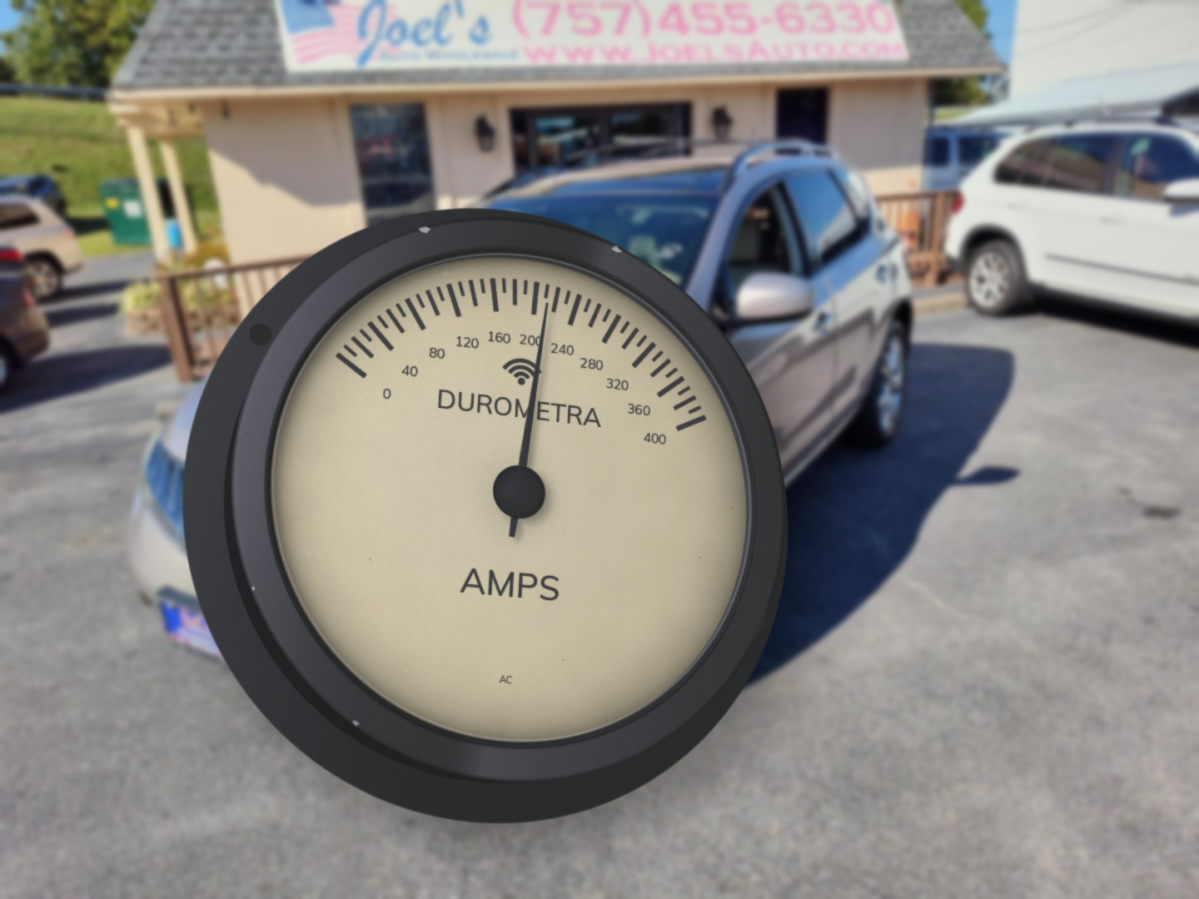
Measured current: 210 A
